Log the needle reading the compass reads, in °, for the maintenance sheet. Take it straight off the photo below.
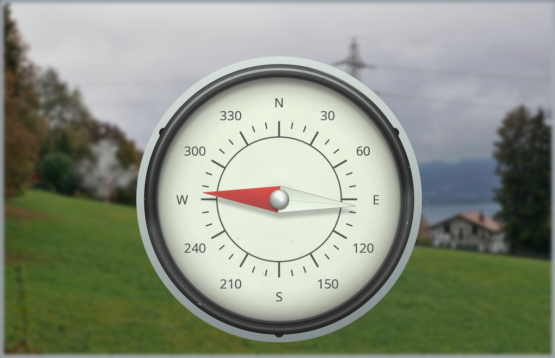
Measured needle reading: 275 °
